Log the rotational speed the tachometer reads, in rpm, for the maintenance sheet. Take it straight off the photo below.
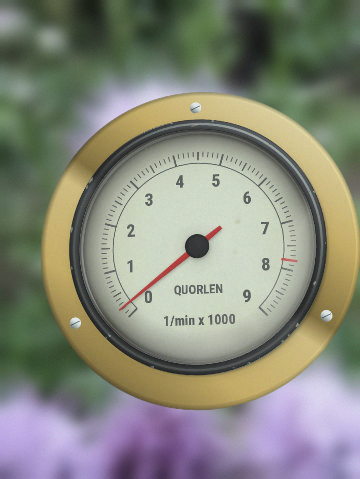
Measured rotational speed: 200 rpm
